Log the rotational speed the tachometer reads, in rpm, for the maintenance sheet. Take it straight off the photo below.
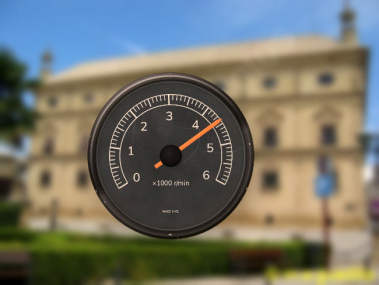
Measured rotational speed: 4400 rpm
